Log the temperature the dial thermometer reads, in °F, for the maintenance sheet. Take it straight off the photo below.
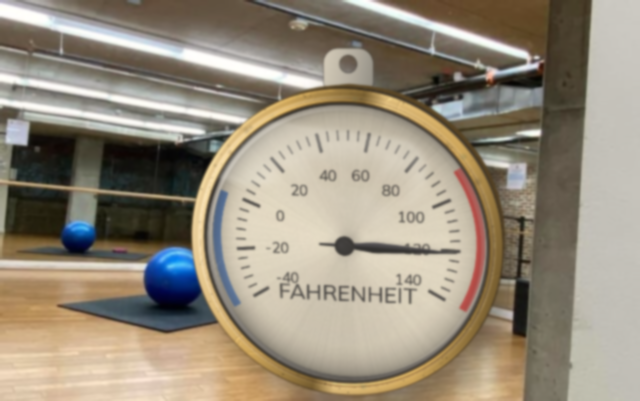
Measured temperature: 120 °F
